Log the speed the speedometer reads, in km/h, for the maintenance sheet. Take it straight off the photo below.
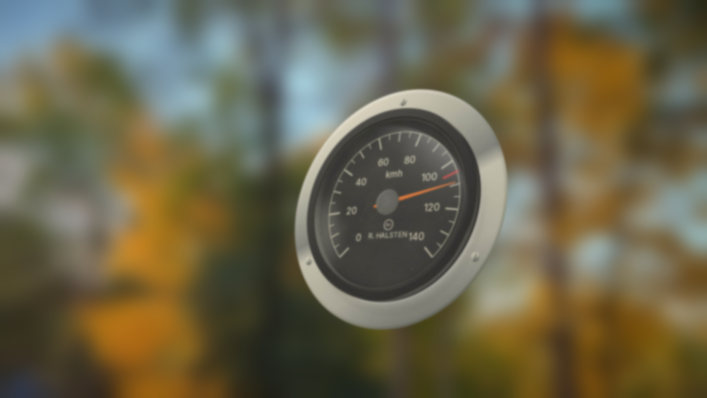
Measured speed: 110 km/h
